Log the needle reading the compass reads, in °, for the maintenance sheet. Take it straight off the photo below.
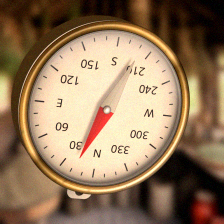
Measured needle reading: 20 °
